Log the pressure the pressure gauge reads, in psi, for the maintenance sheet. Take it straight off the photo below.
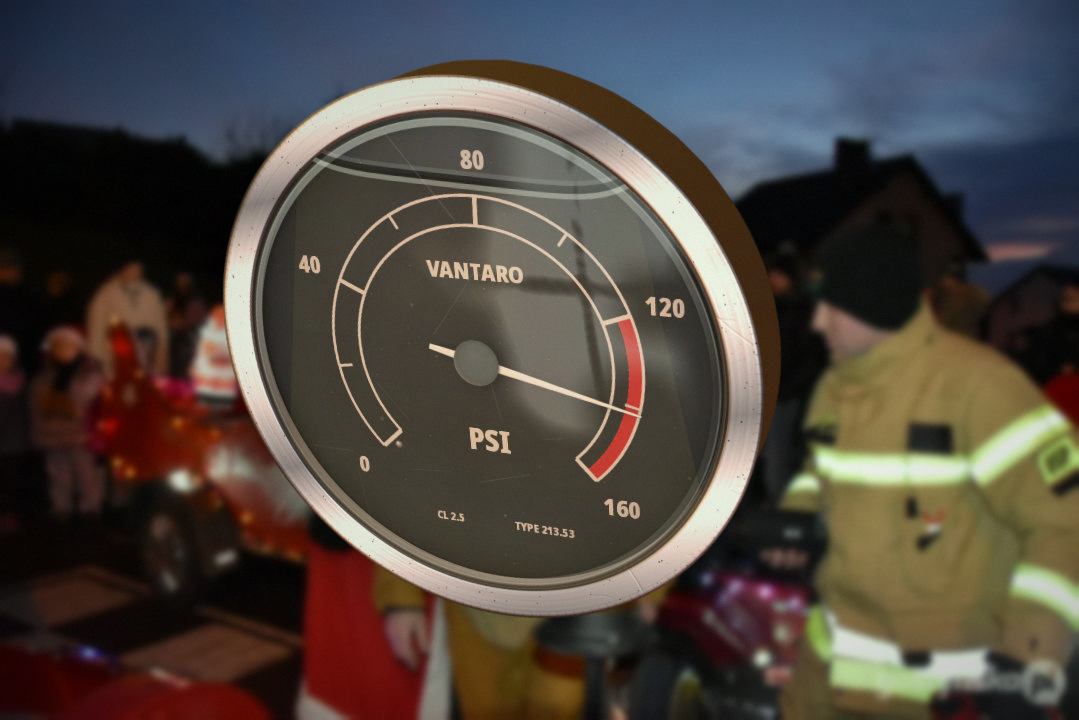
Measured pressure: 140 psi
